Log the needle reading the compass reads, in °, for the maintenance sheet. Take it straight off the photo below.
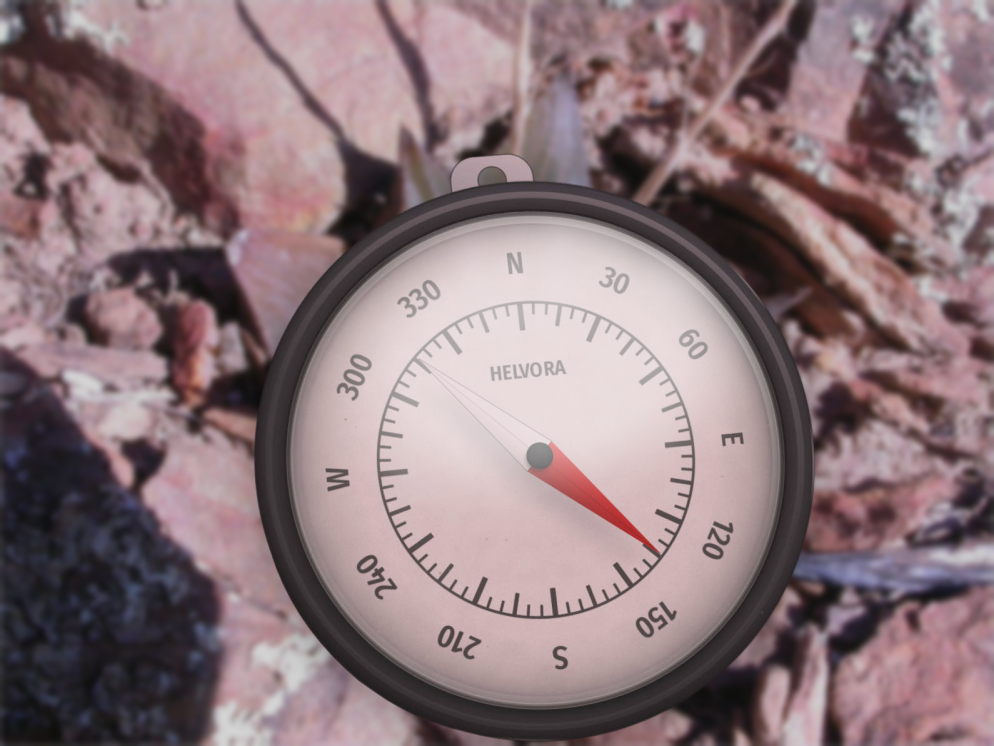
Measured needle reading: 135 °
